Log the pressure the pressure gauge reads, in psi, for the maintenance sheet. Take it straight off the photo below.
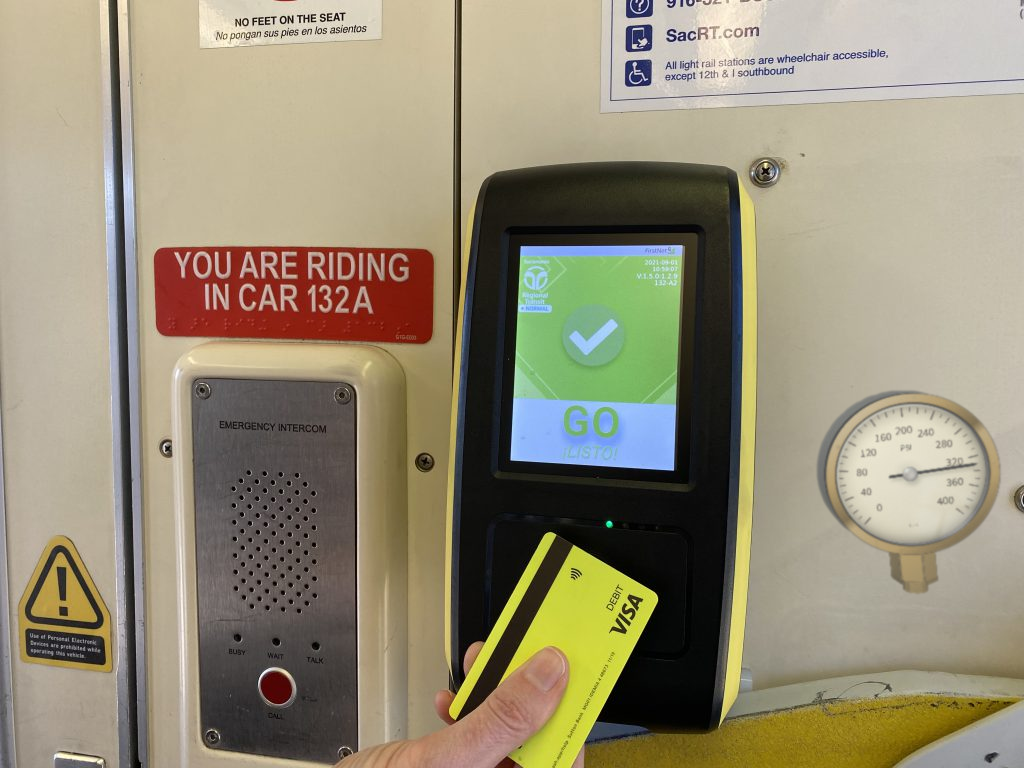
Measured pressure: 330 psi
